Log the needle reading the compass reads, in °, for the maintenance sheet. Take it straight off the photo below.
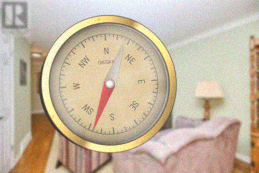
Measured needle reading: 205 °
